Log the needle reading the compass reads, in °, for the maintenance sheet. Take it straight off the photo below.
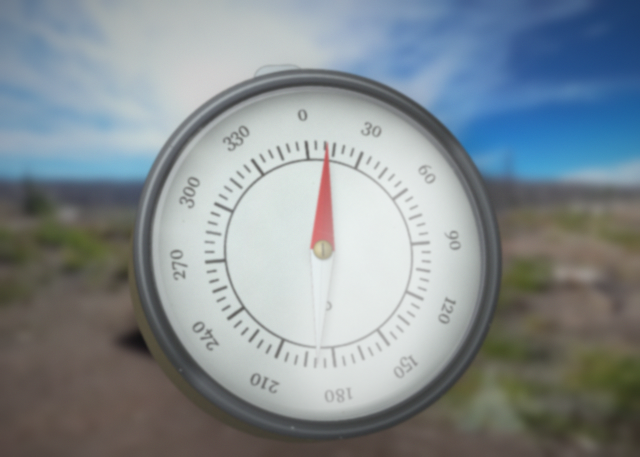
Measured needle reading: 10 °
